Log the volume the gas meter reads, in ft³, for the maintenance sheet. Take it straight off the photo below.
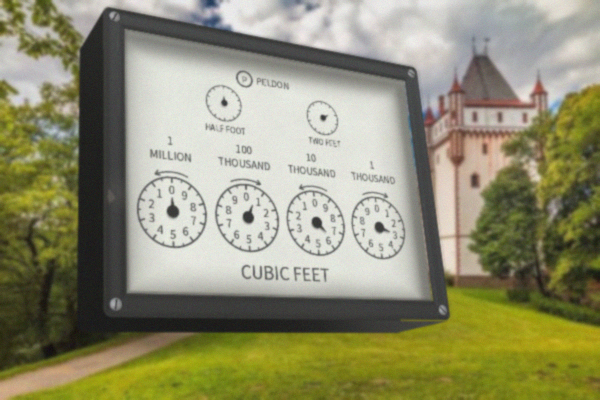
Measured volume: 6300 ft³
